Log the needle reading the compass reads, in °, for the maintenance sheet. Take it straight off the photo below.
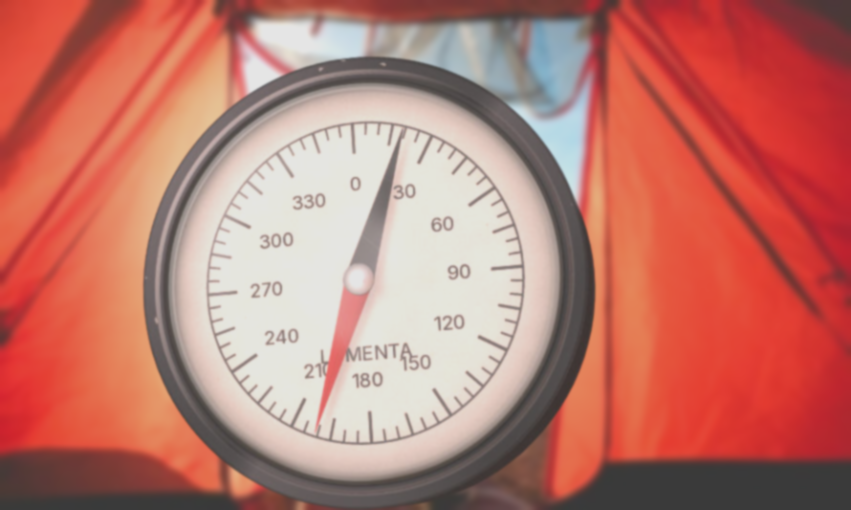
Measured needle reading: 200 °
